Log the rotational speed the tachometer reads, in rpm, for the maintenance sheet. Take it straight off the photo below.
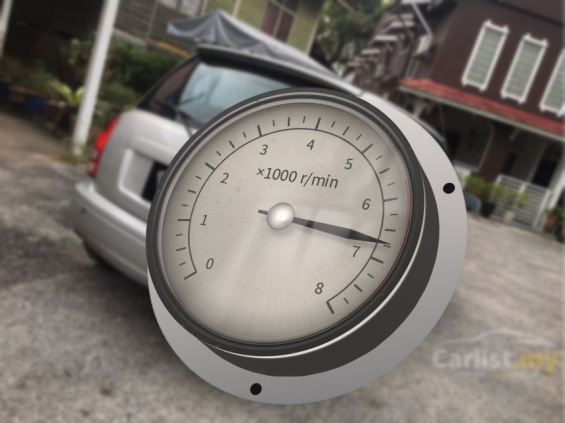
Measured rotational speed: 6750 rpm
